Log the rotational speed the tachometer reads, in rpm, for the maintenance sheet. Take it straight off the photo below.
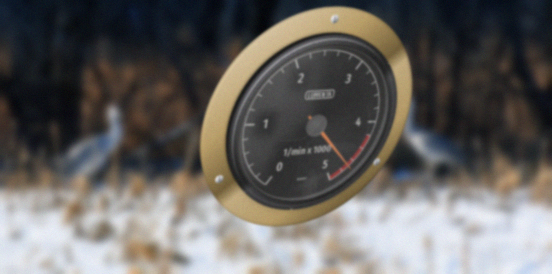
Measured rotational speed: 4700 rpm
